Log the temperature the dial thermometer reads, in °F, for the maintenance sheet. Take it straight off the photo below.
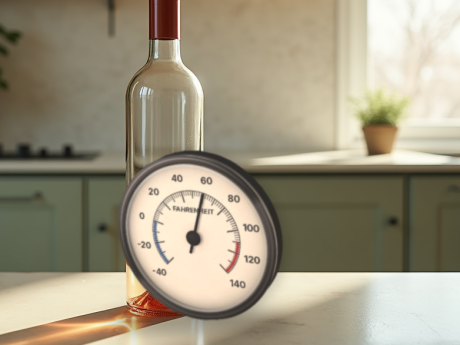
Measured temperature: 60 °F
